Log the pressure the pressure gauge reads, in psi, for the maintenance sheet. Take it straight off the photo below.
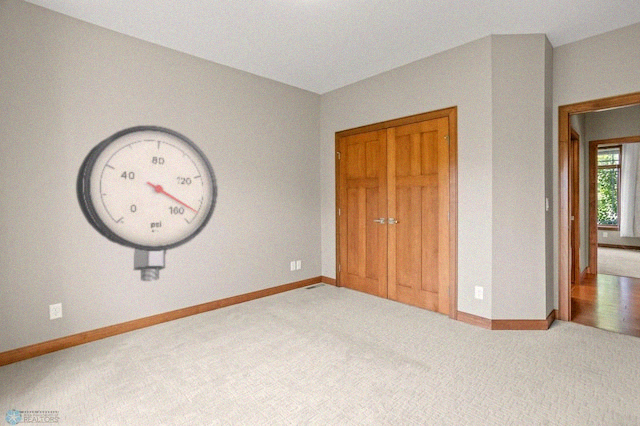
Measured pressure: 150 psi
